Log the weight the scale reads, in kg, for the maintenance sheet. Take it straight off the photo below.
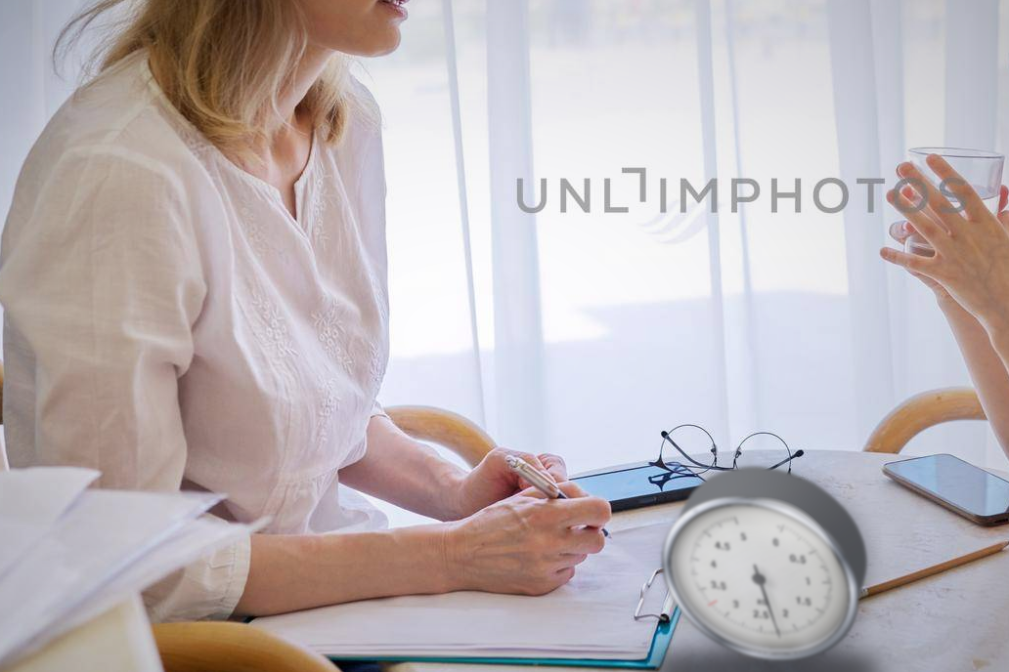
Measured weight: 2.25 kg
